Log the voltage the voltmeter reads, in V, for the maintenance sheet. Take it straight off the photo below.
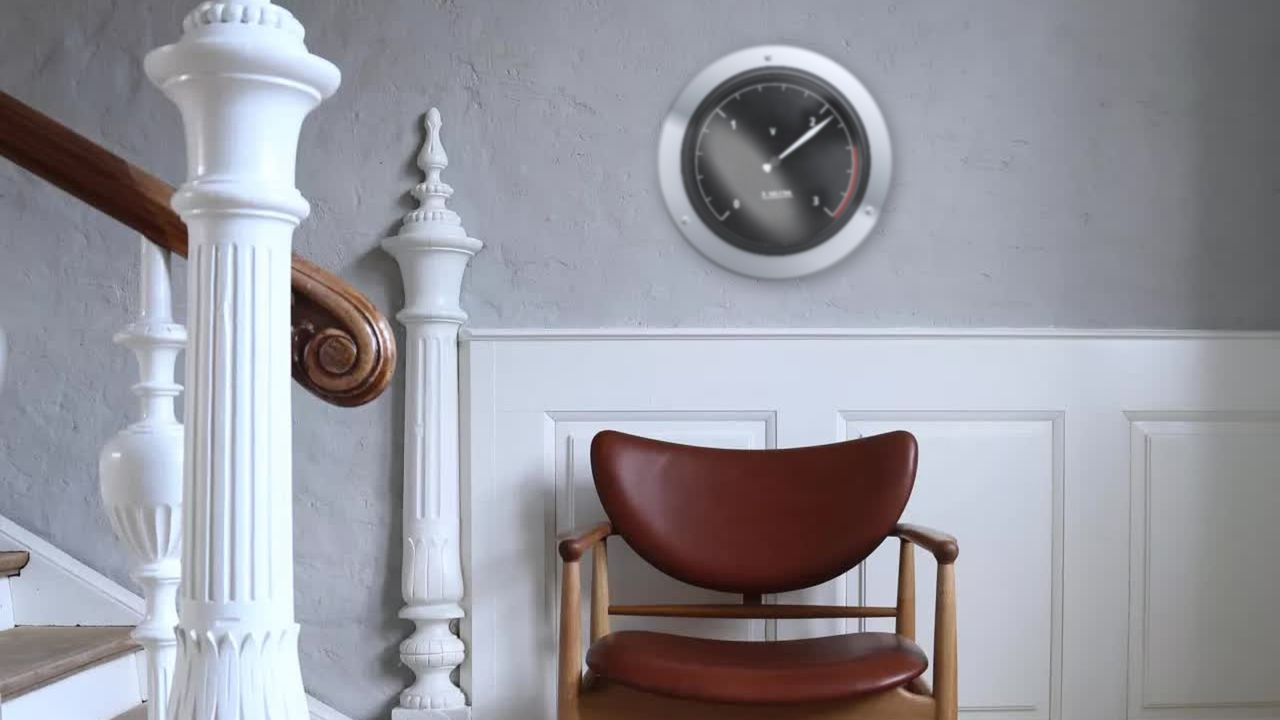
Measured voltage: 2.1 V
